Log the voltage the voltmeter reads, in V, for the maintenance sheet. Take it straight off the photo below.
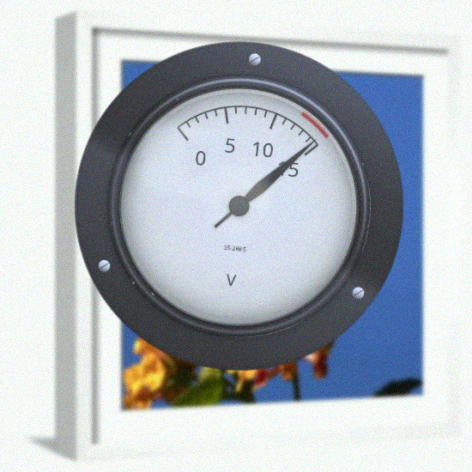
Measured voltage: 14.5 V
